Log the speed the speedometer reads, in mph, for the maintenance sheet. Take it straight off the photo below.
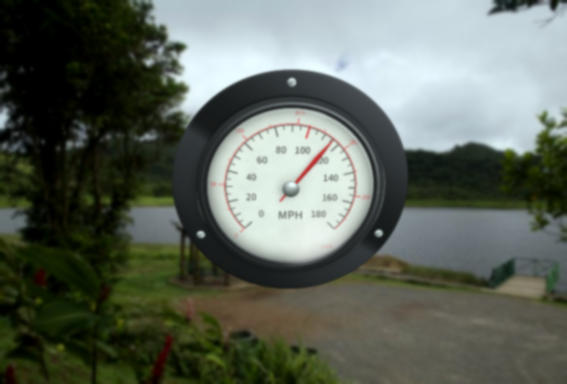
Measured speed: 115 mph
